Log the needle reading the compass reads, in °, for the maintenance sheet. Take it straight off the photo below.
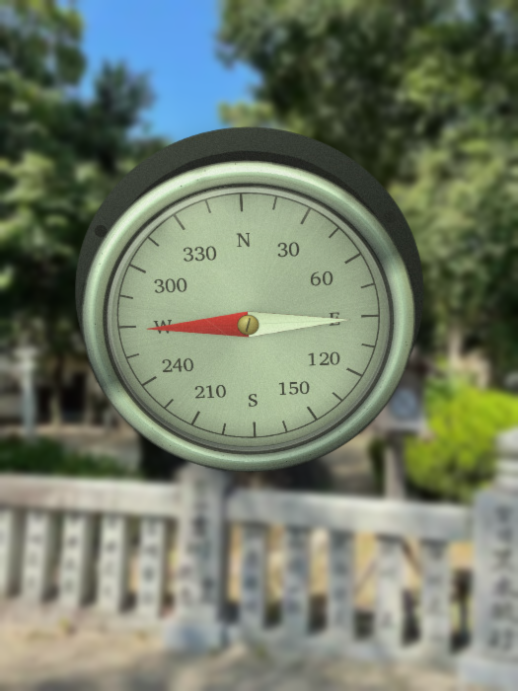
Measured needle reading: 270 °
